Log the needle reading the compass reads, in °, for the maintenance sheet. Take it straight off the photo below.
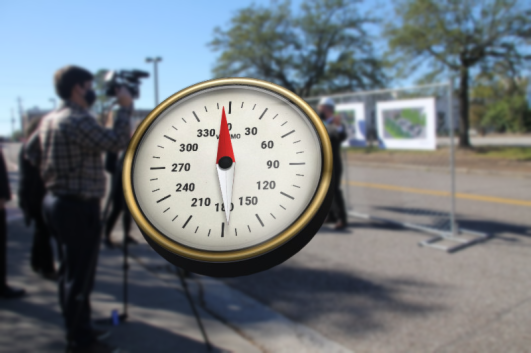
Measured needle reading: 355 °
